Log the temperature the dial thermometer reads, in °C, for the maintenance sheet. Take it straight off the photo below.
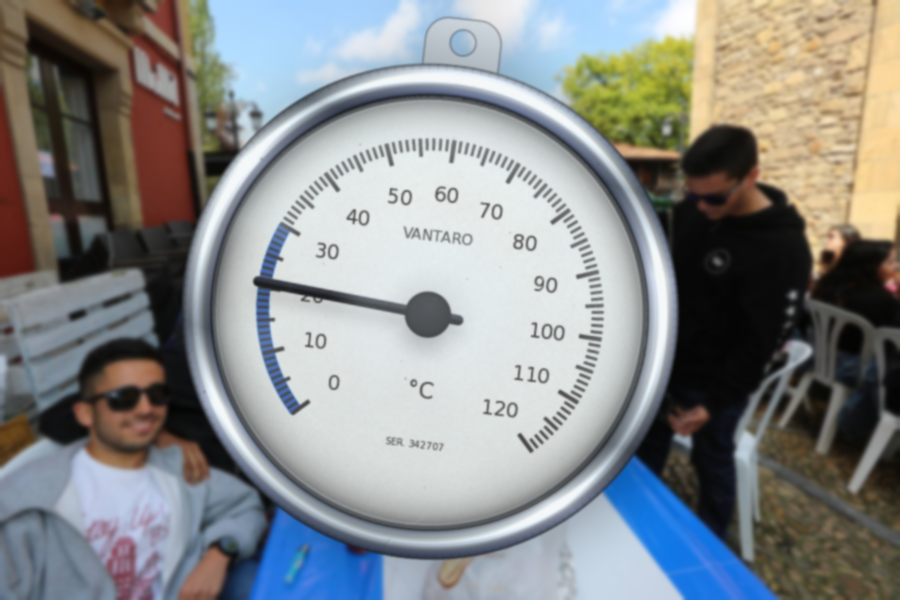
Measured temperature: 21 °C
